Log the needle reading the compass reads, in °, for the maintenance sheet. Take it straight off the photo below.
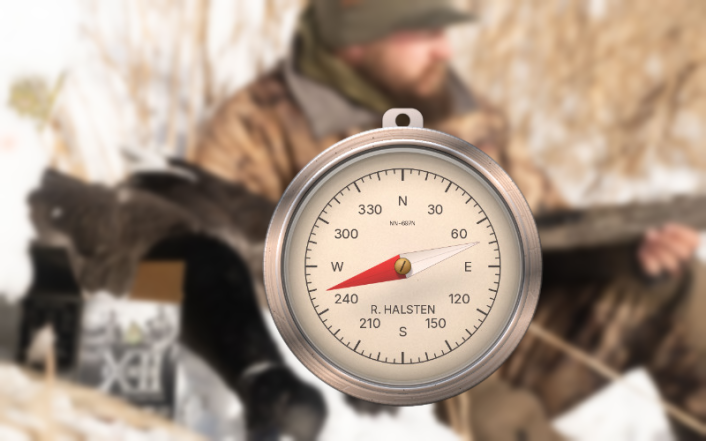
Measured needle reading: 252.5 °
